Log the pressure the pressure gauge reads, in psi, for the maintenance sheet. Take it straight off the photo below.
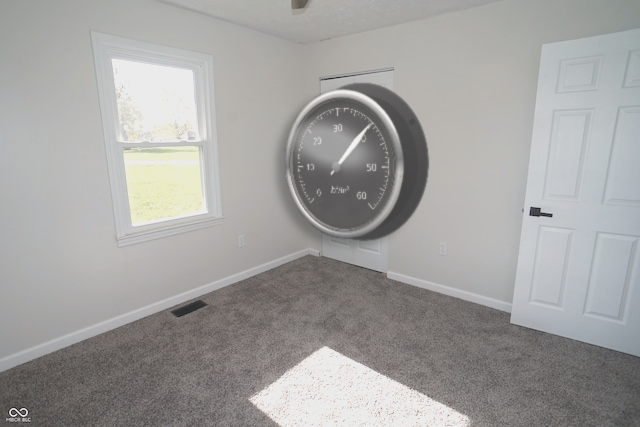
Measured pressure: 40 psi
